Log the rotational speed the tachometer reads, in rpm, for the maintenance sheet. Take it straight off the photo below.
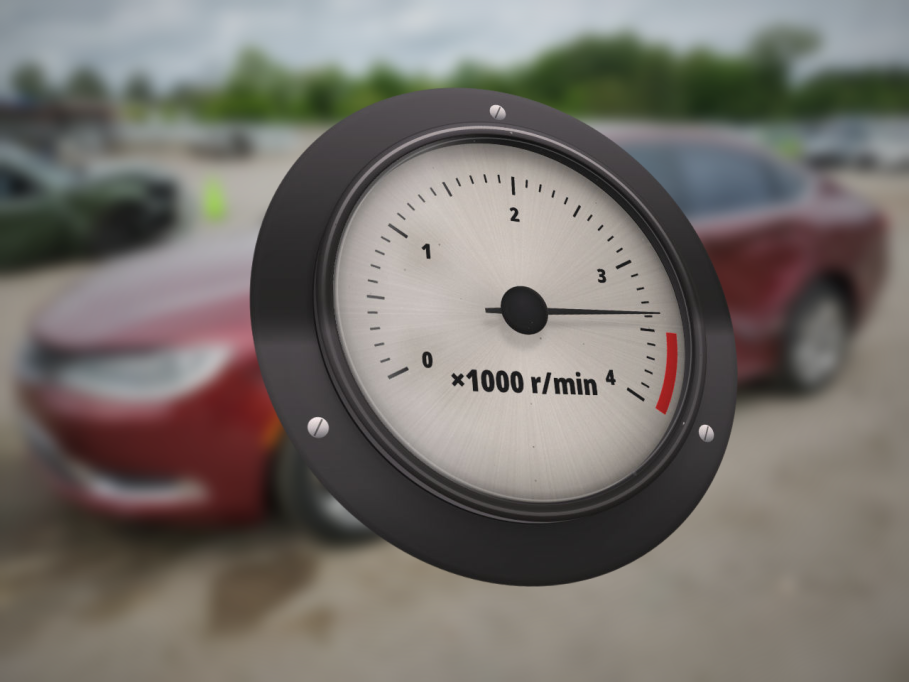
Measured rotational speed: 3400 rpm
